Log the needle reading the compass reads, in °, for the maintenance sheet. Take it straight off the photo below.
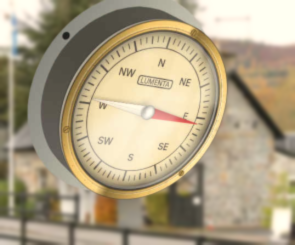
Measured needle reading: 95 °
